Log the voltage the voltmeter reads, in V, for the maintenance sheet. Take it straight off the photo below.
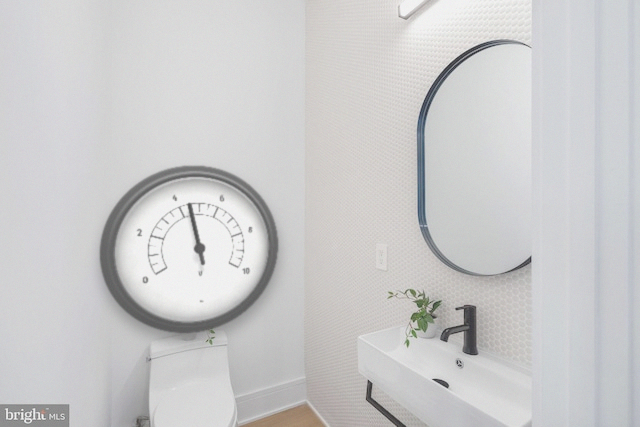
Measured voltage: 4.5 V
